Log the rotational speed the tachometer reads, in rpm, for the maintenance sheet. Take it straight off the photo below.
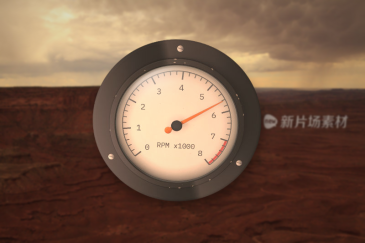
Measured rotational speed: 5600 rpm
